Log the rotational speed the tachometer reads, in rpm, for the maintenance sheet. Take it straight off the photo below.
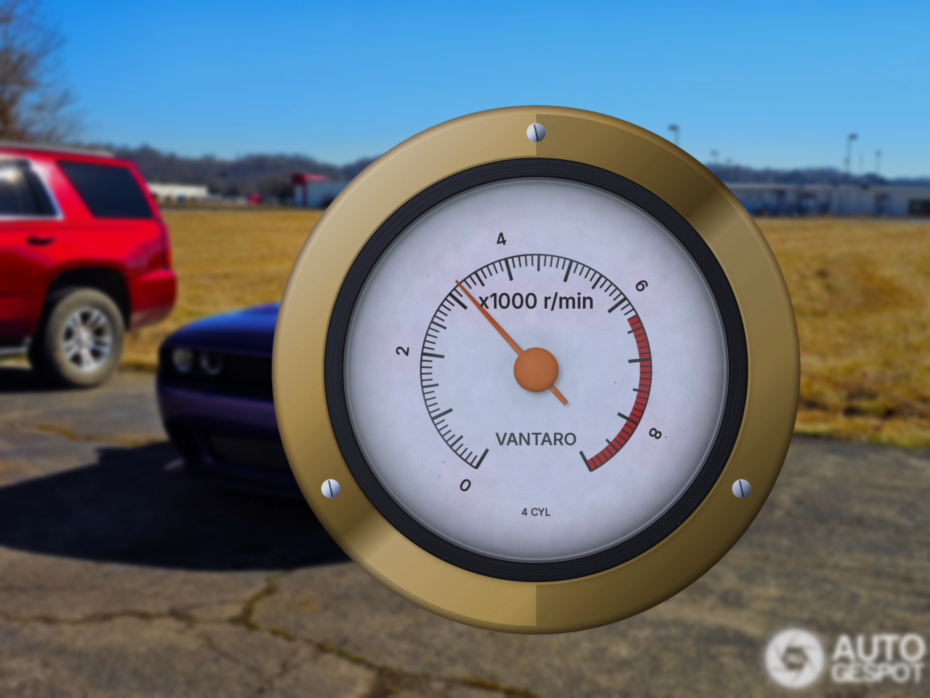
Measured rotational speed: 3200 rpm
